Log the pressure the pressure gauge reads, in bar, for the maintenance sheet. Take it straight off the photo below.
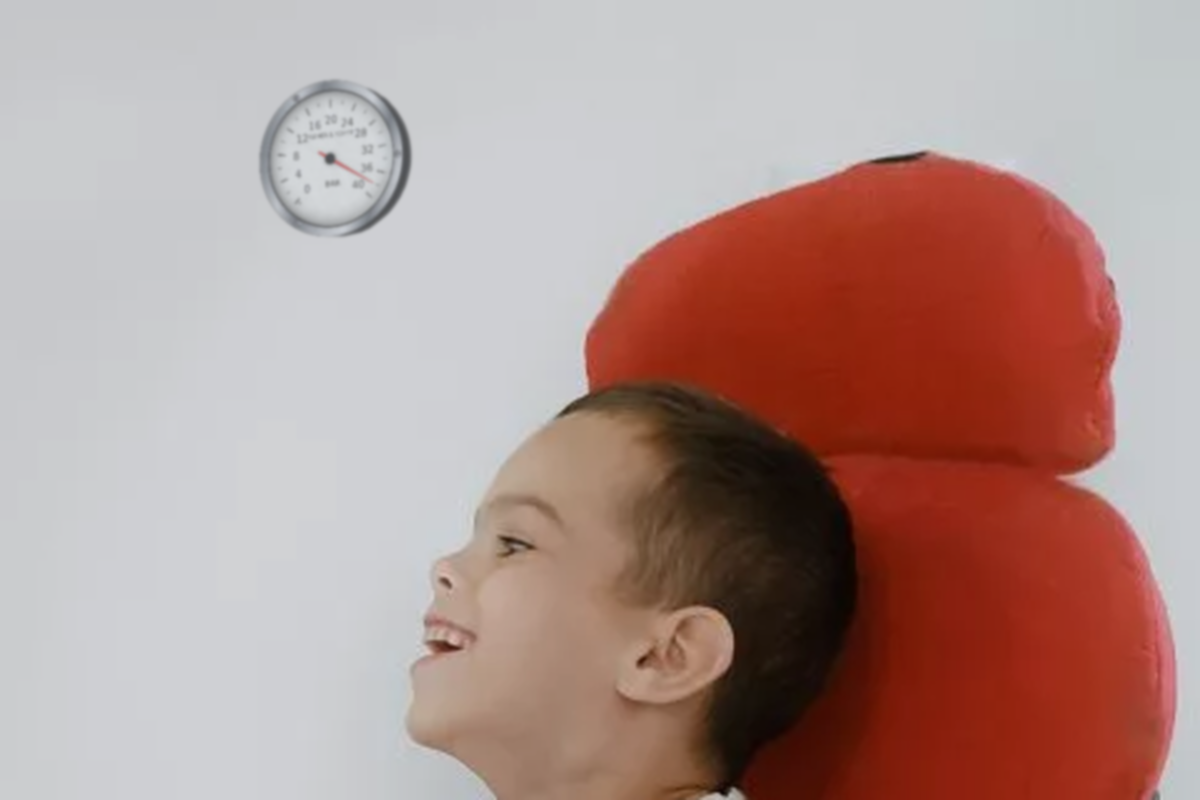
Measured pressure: 38 bar
